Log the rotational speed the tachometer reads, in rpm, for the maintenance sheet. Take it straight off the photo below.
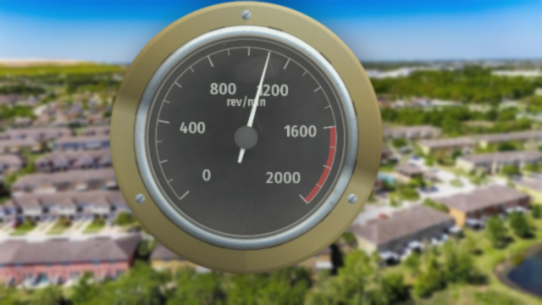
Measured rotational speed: 1100 rpm
